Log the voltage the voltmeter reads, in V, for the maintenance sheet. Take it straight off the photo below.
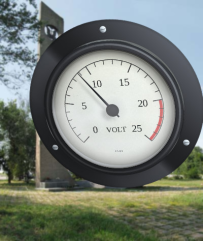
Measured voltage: 9 V
